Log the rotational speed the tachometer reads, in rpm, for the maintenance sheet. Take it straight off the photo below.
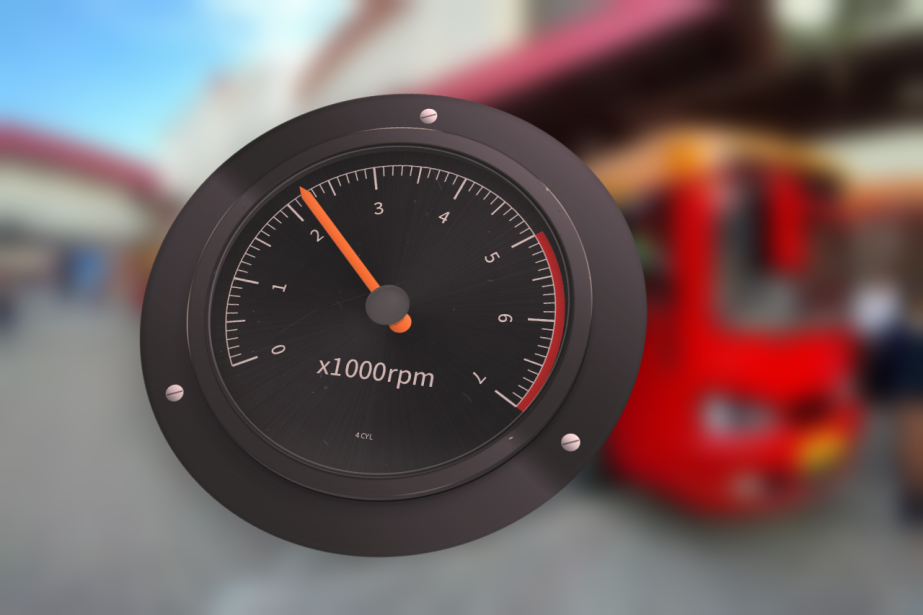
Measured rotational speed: 2200 rpm
